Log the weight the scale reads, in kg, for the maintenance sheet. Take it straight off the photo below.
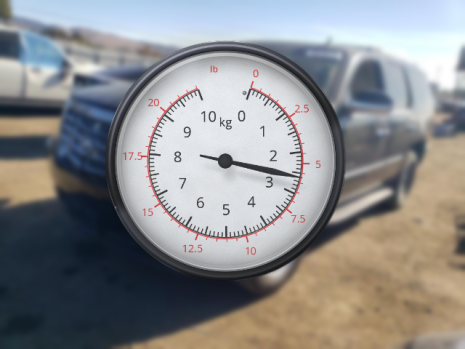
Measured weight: 2.6 kg
